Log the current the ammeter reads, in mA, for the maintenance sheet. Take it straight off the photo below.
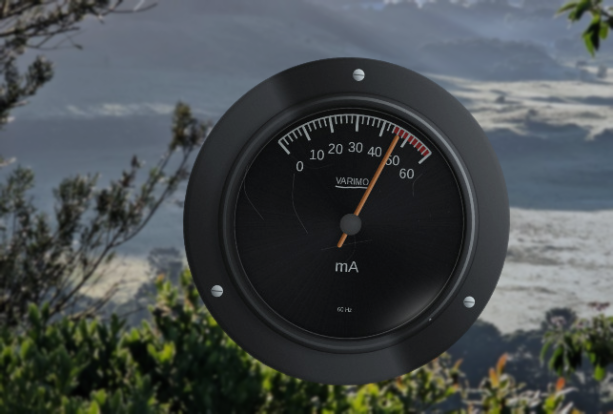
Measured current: 46 mA
